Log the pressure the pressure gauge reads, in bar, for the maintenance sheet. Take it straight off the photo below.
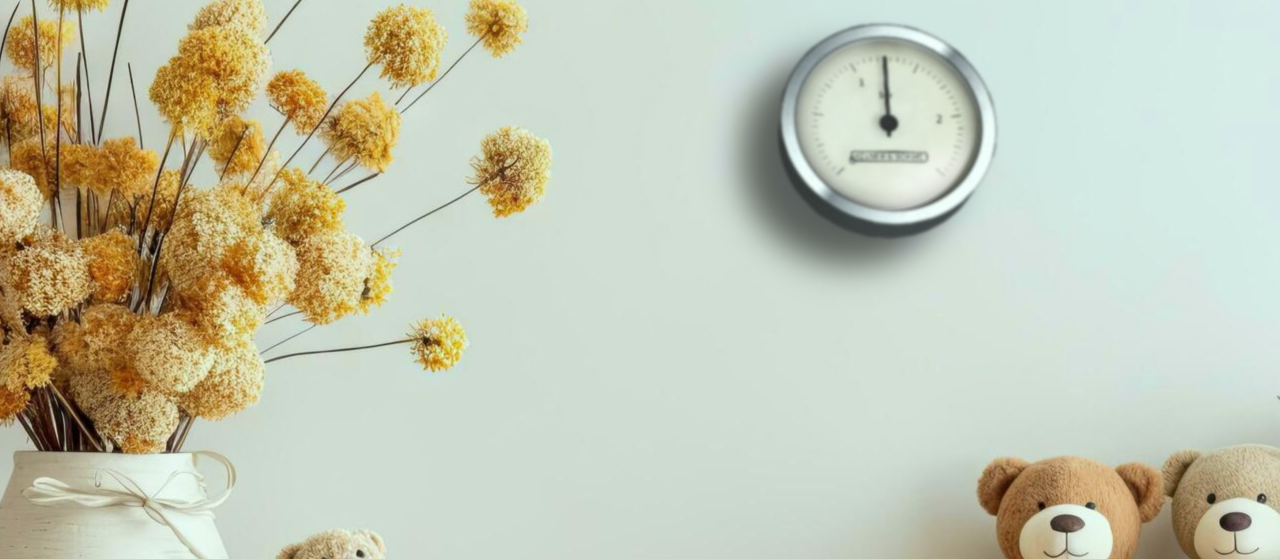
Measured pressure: 1.25 bar
